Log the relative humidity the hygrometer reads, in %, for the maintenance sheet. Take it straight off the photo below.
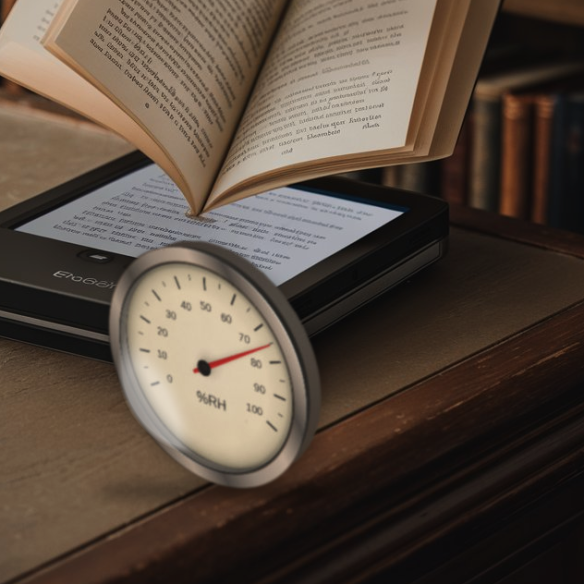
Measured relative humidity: 75 %
